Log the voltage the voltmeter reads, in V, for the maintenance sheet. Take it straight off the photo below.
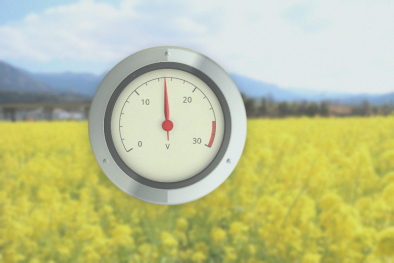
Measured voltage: 15 V
